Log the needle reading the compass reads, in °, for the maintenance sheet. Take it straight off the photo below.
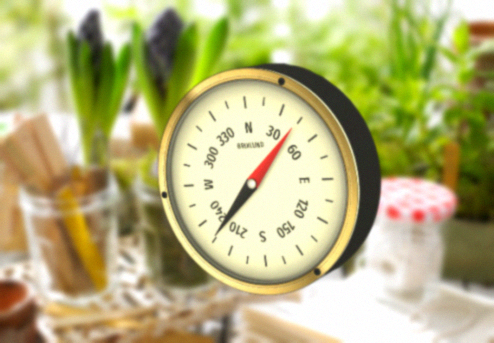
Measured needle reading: 45 °
